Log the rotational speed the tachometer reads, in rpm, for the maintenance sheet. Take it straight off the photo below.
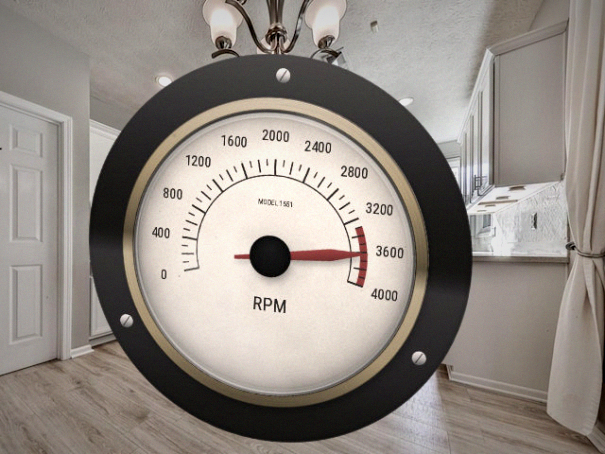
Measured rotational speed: 3600 rpm
